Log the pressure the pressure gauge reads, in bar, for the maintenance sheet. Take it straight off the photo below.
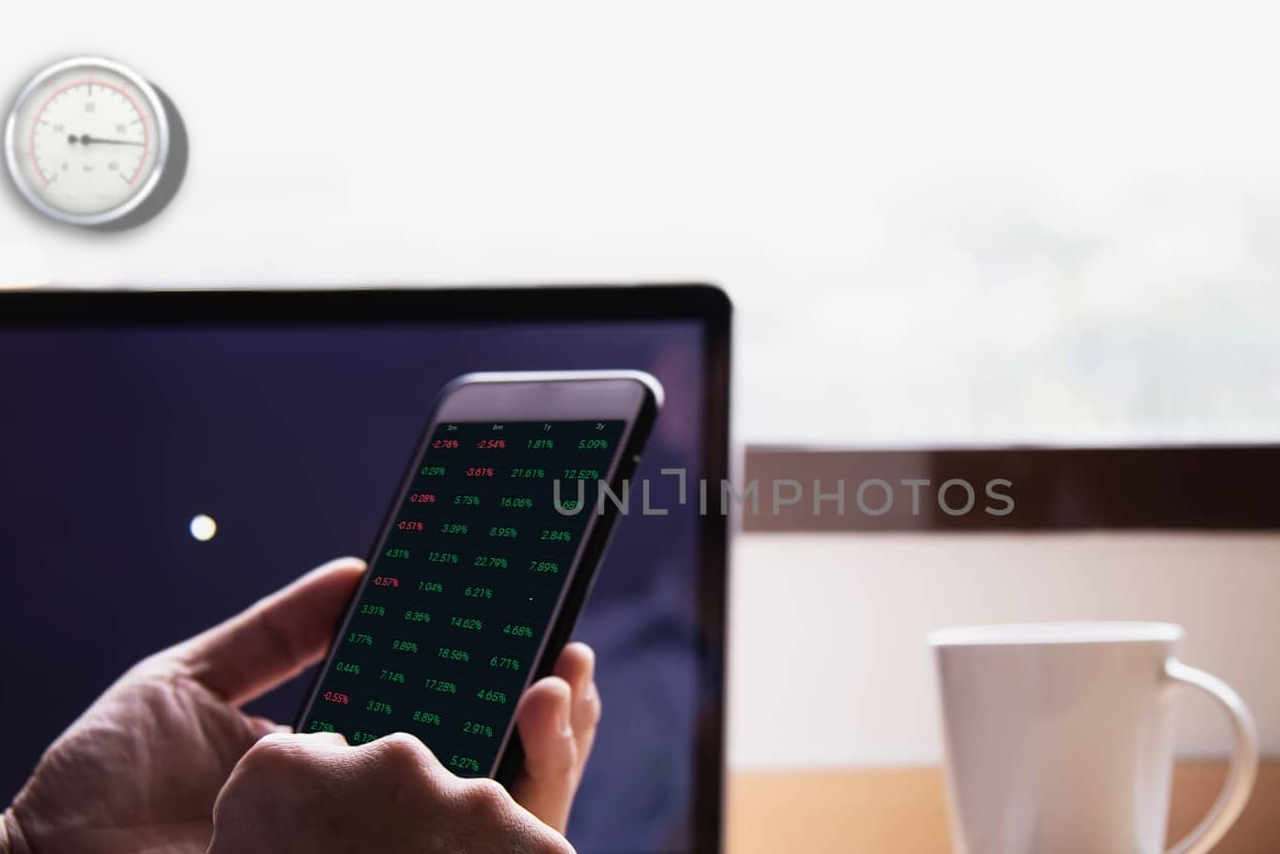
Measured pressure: 34 bar
